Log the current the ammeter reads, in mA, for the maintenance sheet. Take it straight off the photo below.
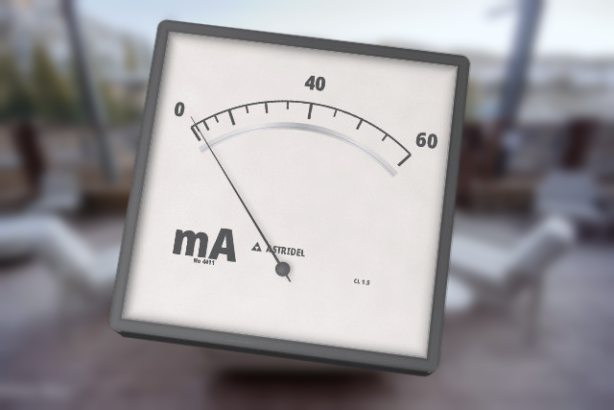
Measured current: 5 mA
